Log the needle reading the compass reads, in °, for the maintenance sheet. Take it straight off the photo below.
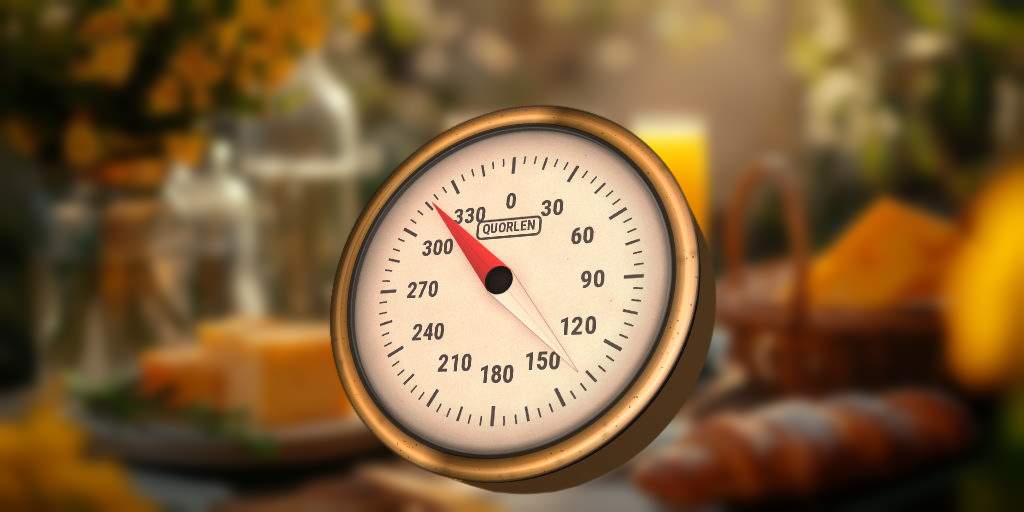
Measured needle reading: 317.5 °
